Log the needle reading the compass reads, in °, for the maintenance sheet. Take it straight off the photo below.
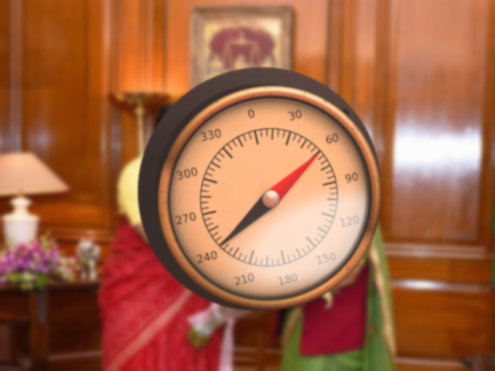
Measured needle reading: 60 °
